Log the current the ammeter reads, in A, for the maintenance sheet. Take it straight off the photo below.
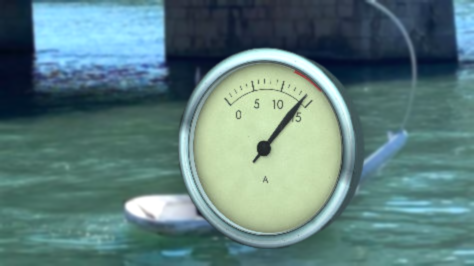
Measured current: 14 A
